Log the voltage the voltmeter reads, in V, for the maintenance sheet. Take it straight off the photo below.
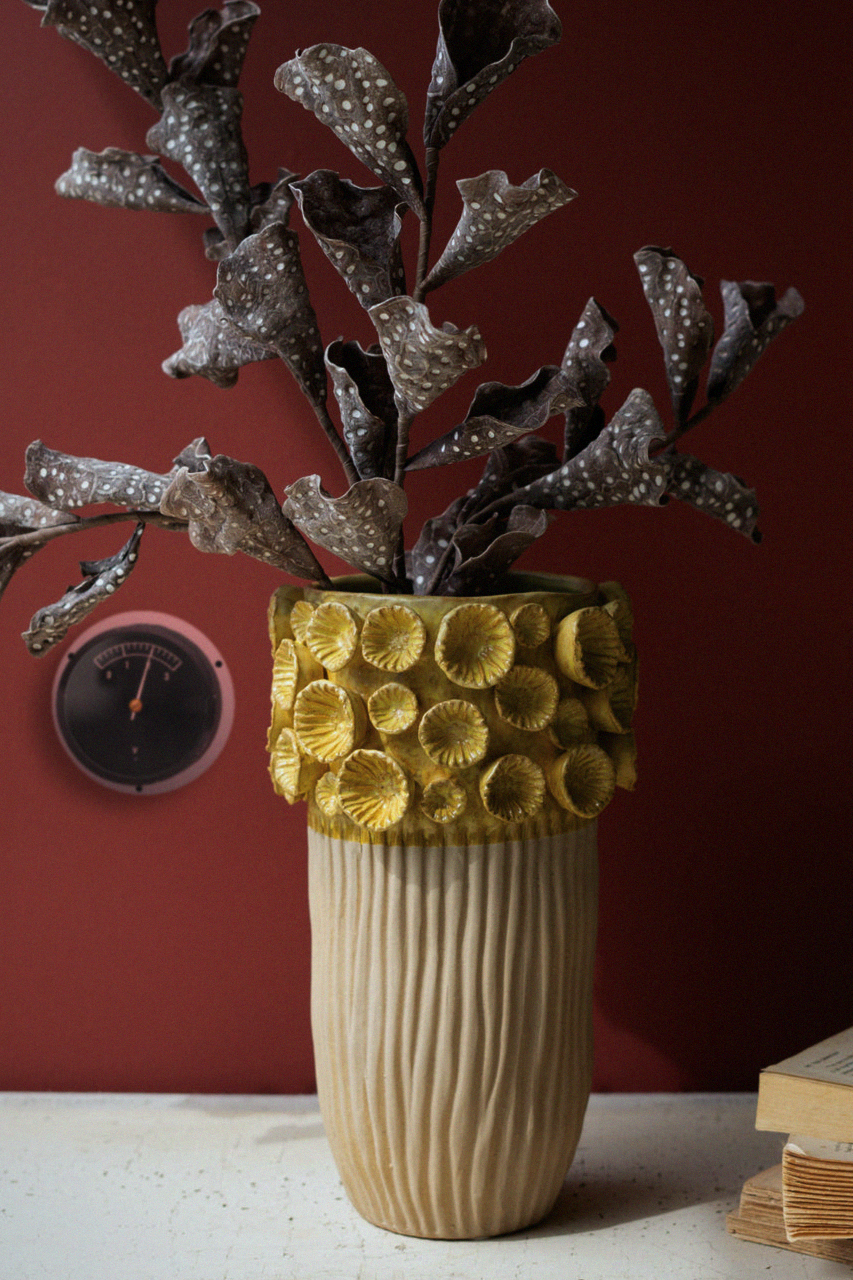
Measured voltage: 2 V
